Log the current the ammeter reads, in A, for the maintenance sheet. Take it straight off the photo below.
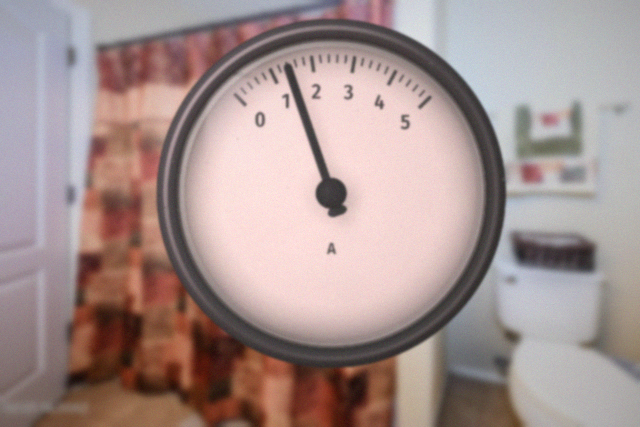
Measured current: 1.4 A
